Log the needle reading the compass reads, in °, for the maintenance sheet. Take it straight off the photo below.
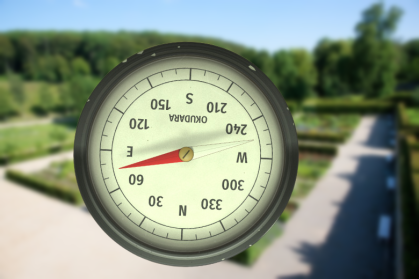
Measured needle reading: 75 °
